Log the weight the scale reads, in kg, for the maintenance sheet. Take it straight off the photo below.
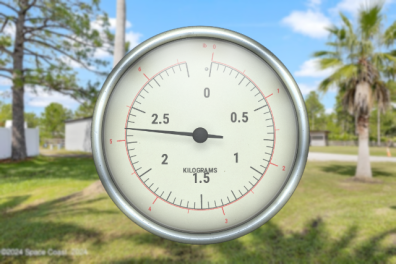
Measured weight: 2.35 kg
